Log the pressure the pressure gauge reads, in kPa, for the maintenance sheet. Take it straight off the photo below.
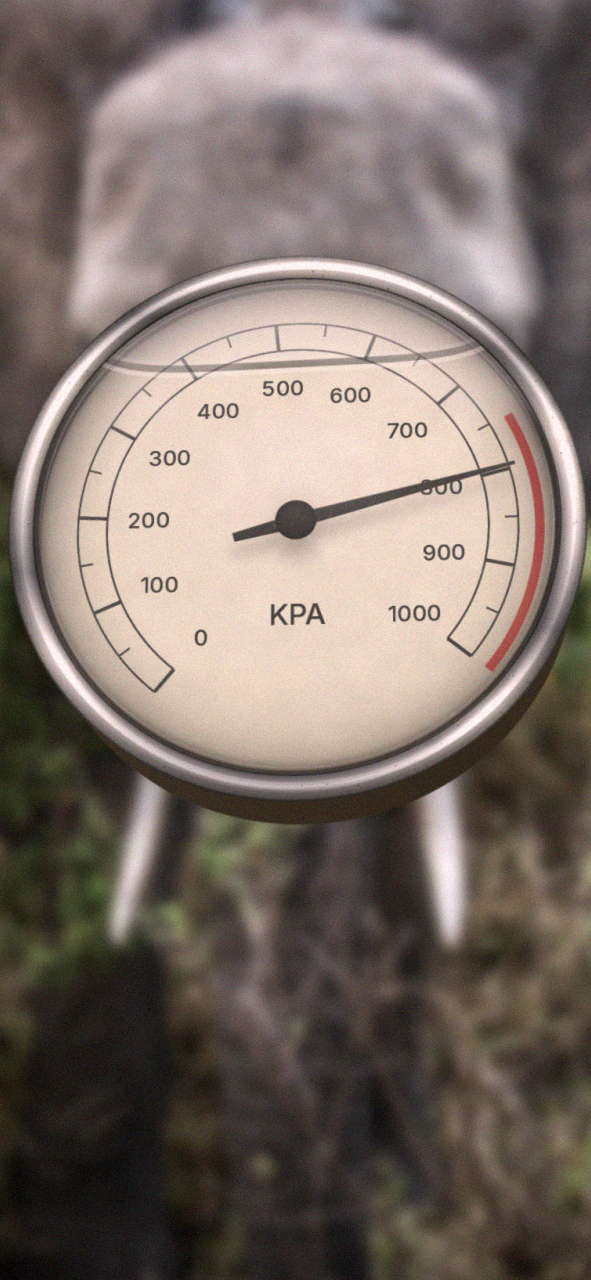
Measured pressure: 800 kPa
